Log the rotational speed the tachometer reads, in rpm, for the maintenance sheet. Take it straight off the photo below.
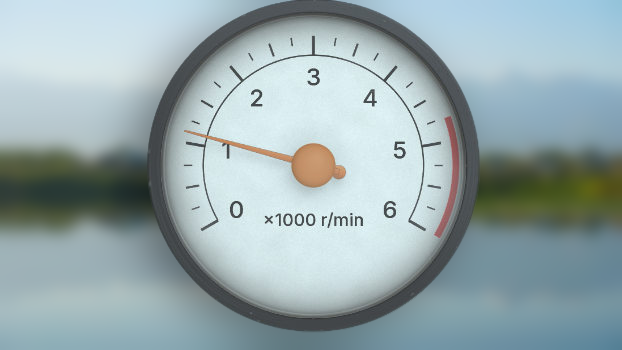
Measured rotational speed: 1125 rpm
